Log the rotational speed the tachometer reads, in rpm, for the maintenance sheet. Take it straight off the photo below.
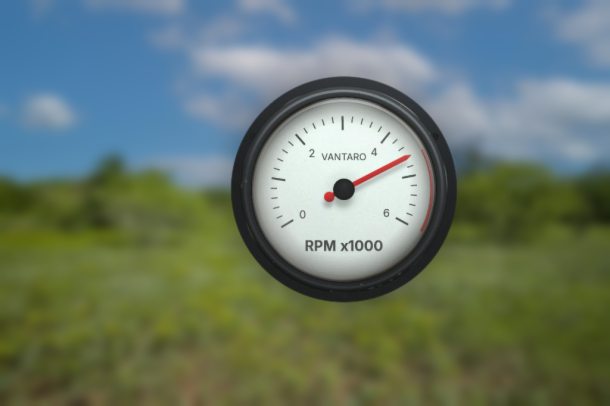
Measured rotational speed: 4600 rpm
